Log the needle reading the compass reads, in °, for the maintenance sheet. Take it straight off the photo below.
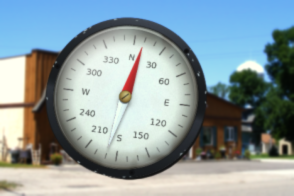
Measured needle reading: 10 °
